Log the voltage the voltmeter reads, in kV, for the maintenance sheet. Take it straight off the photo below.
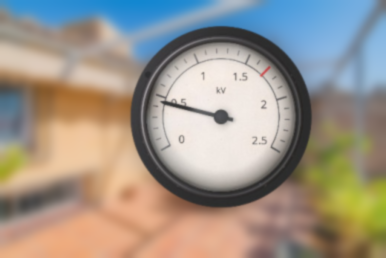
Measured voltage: 0.45 kV
